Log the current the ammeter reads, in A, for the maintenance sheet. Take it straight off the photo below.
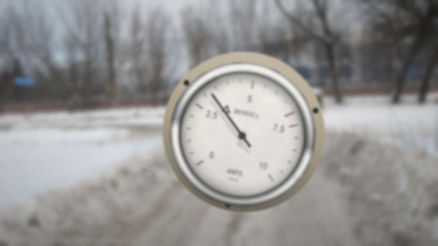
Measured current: 3.25 A
